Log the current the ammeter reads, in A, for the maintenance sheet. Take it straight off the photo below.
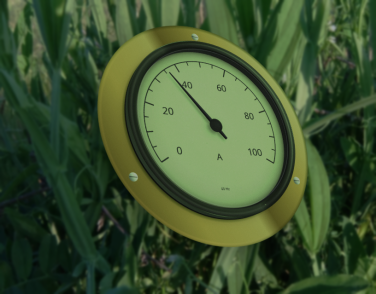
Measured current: 35 A
